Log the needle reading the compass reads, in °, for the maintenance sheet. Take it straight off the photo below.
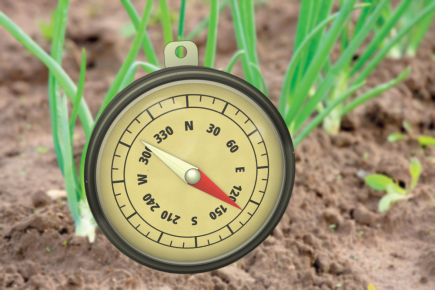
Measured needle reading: 130 °
